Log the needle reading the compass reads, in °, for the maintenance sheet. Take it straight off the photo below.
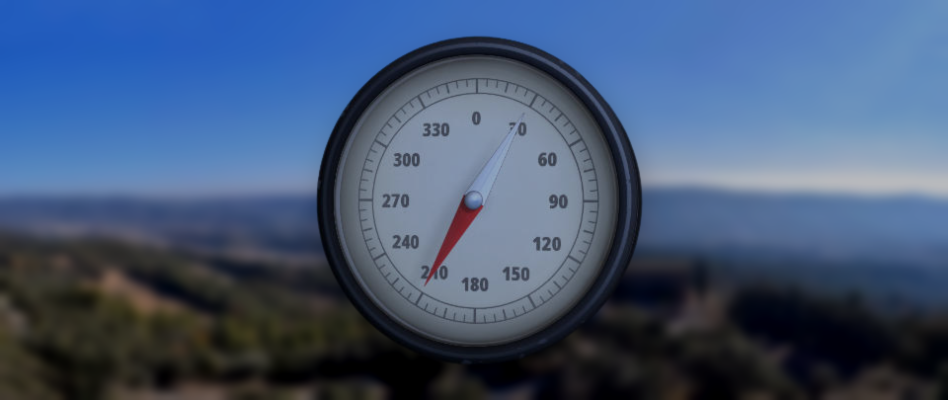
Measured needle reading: 210 °
